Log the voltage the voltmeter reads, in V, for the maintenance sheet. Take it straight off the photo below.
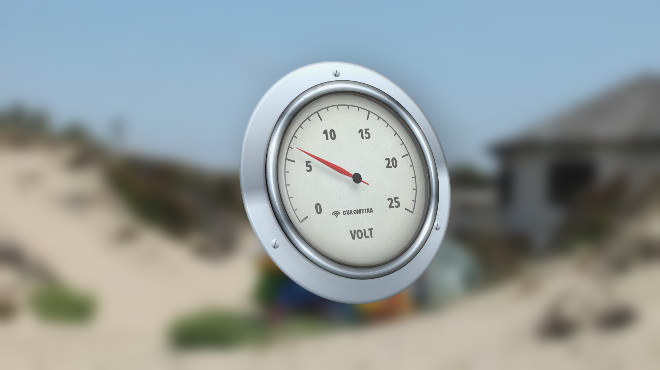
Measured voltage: 6 V
